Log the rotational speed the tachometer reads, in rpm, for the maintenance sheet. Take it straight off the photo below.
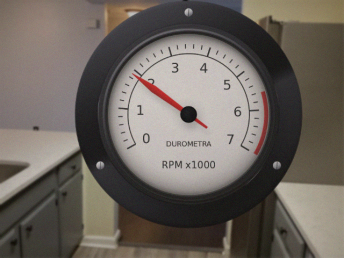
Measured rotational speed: 1900 rpm
